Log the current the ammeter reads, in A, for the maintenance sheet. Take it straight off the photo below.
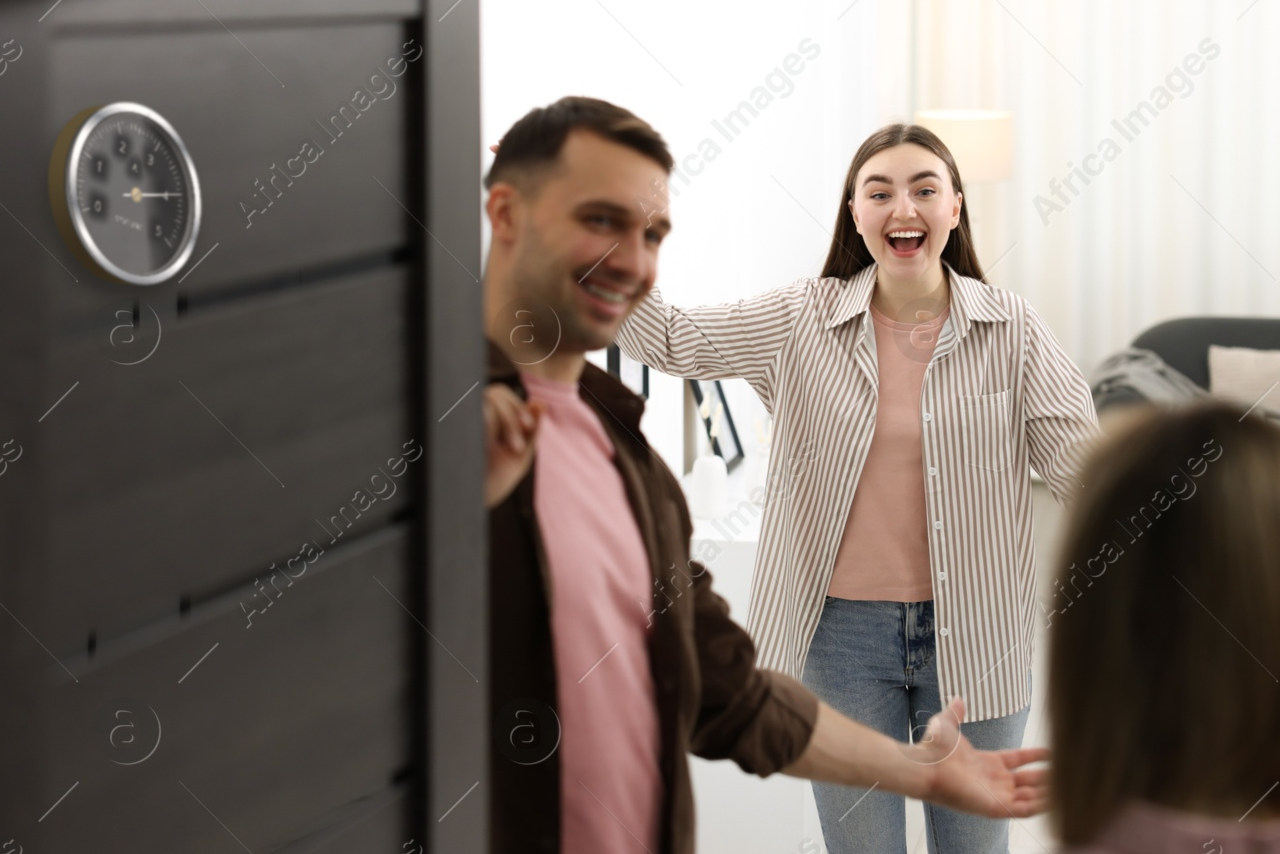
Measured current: 4 A
